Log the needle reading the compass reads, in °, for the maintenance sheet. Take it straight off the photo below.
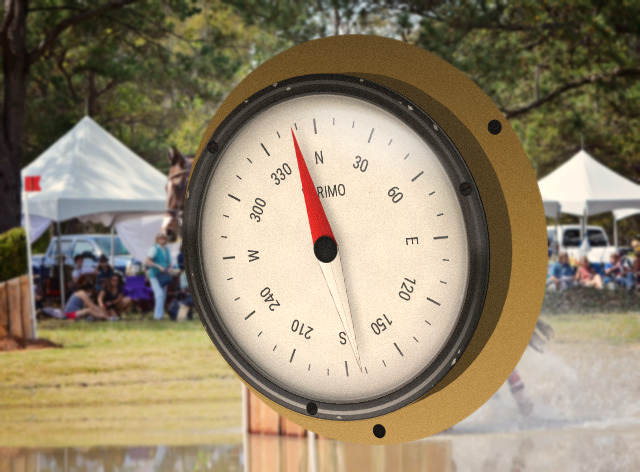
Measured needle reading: 350 °
